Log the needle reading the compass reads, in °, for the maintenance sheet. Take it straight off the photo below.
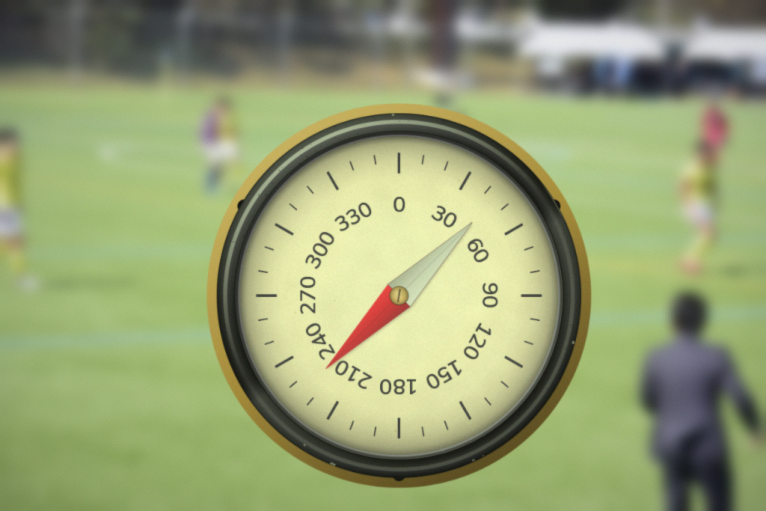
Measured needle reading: 225 °
